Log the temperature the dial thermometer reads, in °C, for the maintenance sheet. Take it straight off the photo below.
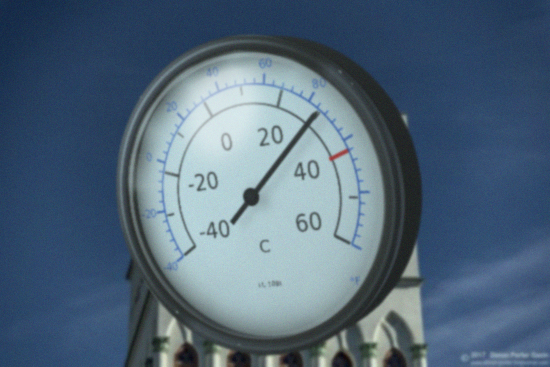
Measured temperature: 30 °C
